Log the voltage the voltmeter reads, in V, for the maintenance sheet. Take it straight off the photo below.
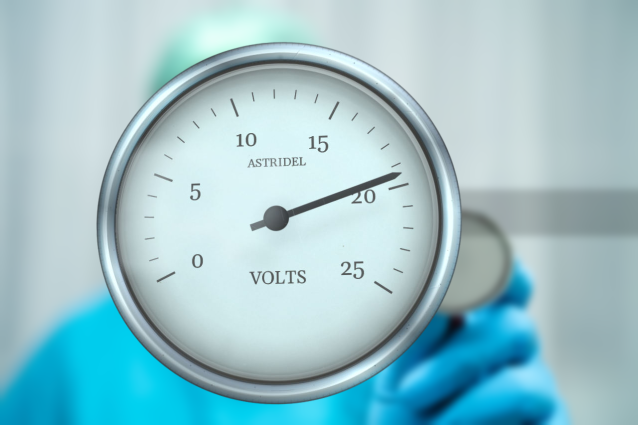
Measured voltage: 19.5 V
